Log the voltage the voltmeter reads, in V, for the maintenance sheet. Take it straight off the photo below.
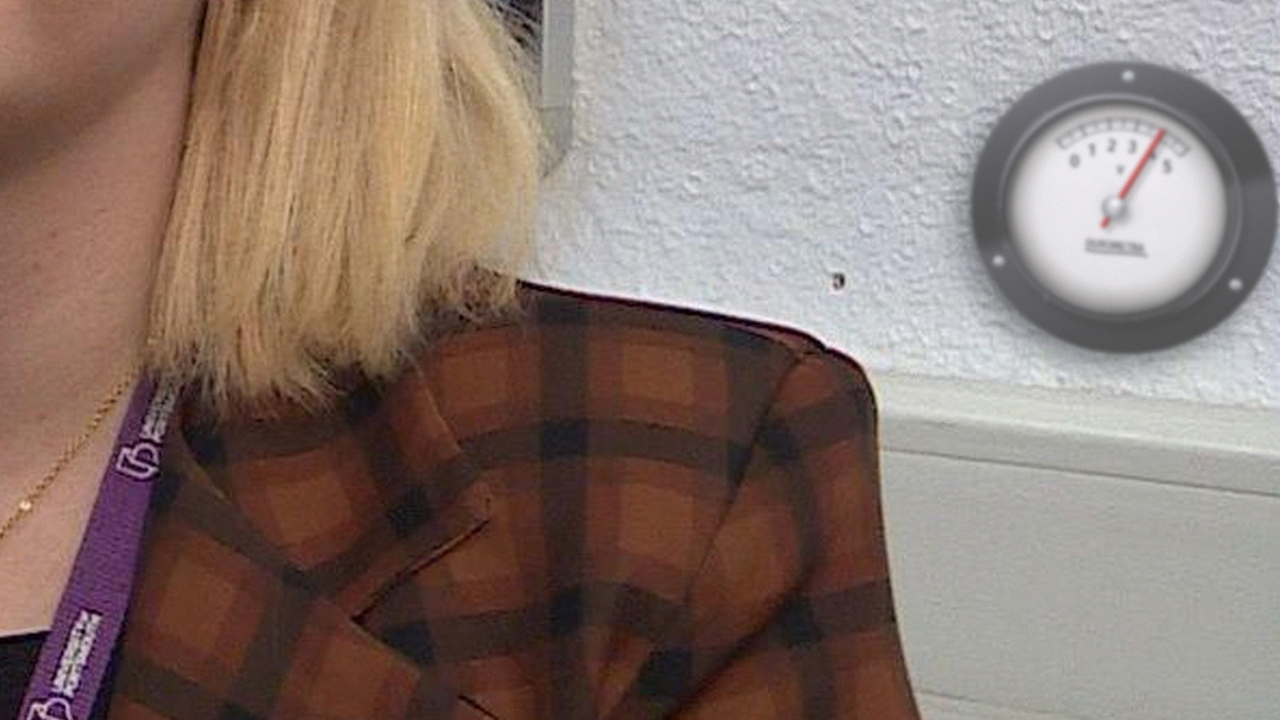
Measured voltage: 4 V
